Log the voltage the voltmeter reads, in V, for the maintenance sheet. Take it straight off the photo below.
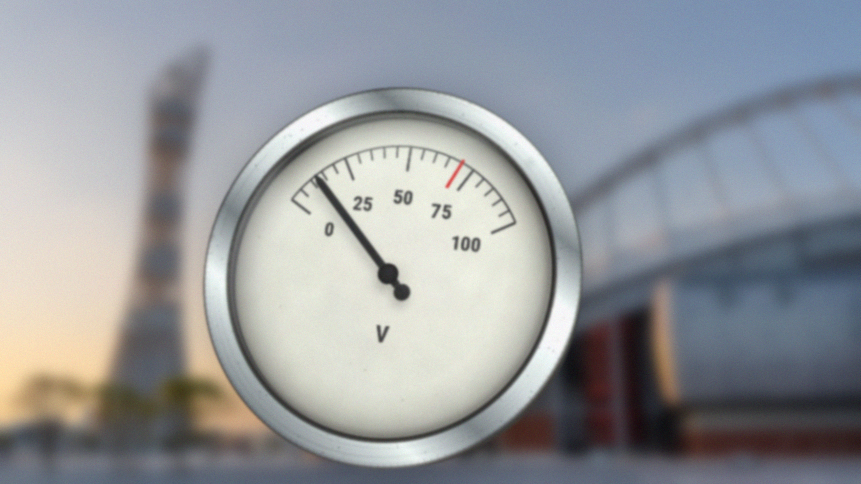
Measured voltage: 12.5 V
